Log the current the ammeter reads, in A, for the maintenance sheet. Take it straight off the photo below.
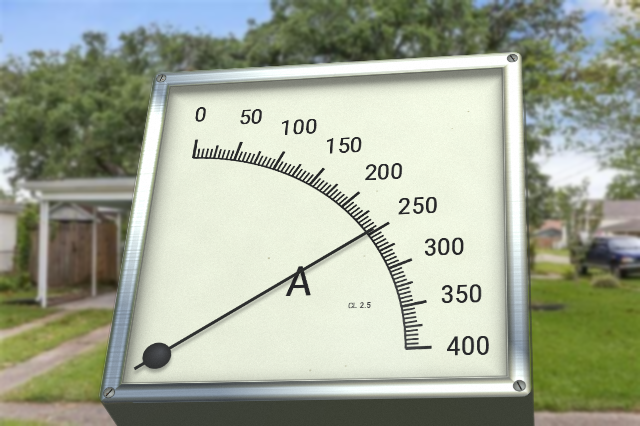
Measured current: 250 A
